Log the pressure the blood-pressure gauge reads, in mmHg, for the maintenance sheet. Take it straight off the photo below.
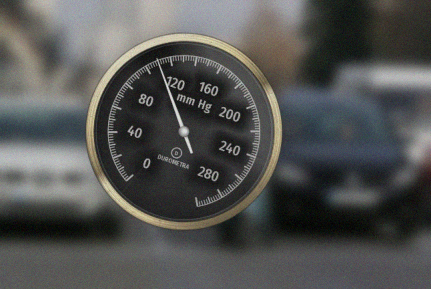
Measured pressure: 110 mmHg
